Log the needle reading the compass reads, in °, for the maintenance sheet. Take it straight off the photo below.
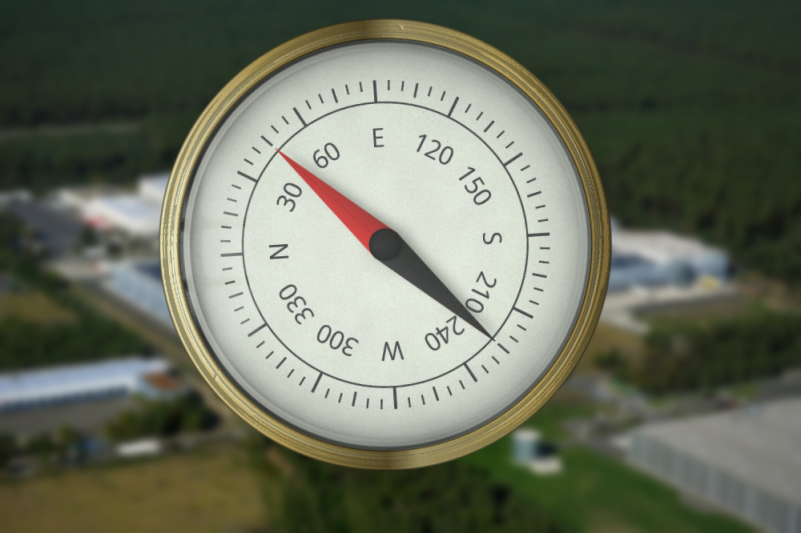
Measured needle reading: 45 °
